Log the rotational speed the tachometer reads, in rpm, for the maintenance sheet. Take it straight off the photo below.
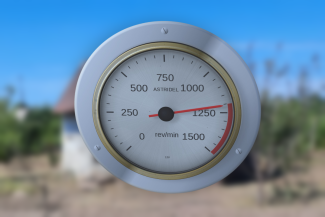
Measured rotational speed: 1200 rpm
